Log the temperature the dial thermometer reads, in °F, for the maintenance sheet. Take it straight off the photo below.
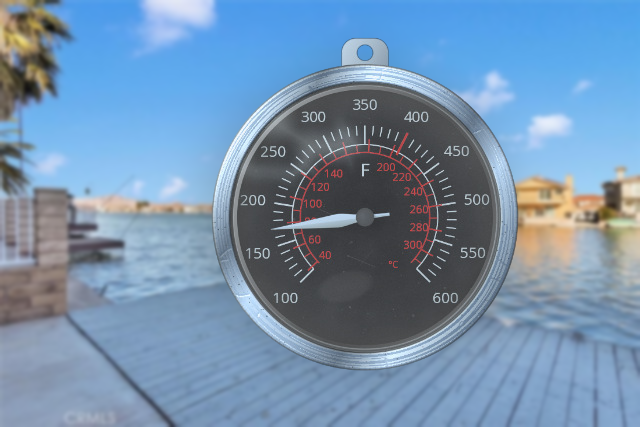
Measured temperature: 170 °F
